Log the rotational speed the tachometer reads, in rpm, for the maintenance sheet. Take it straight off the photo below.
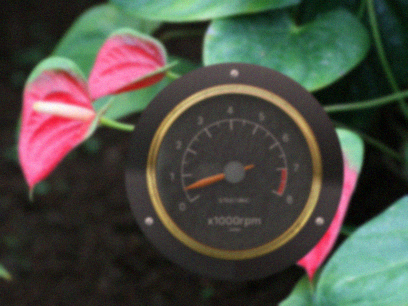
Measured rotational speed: 500 rpm
